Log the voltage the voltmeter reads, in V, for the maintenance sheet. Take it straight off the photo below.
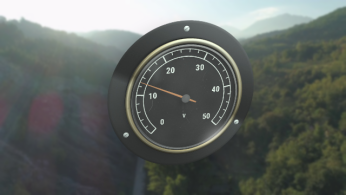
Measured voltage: 13 V
